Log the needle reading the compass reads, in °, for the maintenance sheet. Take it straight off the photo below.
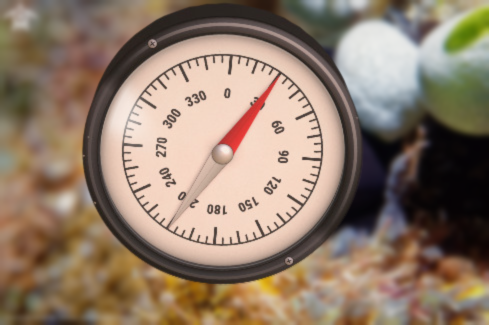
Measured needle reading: 30 °
